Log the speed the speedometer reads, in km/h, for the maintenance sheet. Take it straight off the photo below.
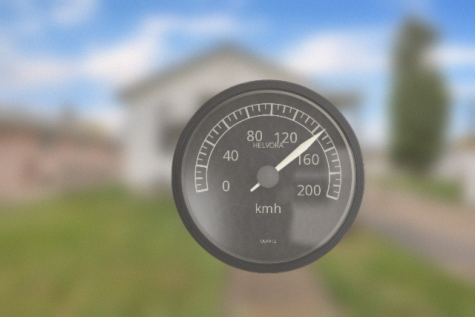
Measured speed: 145 km/h
